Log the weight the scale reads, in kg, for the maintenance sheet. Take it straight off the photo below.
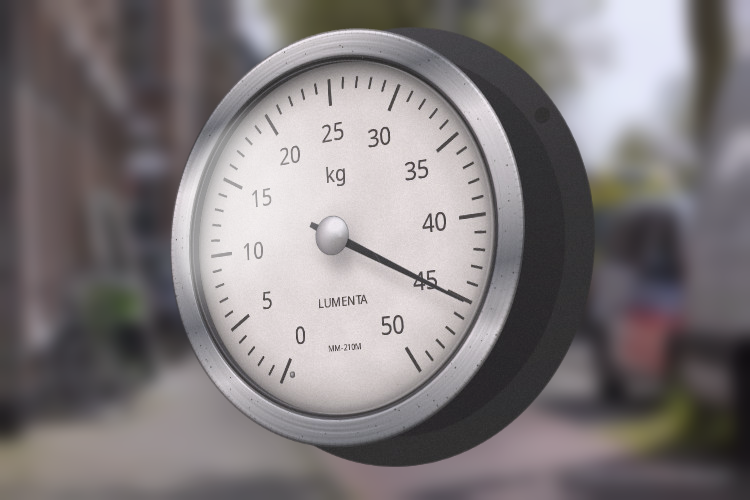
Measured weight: 45 kg
